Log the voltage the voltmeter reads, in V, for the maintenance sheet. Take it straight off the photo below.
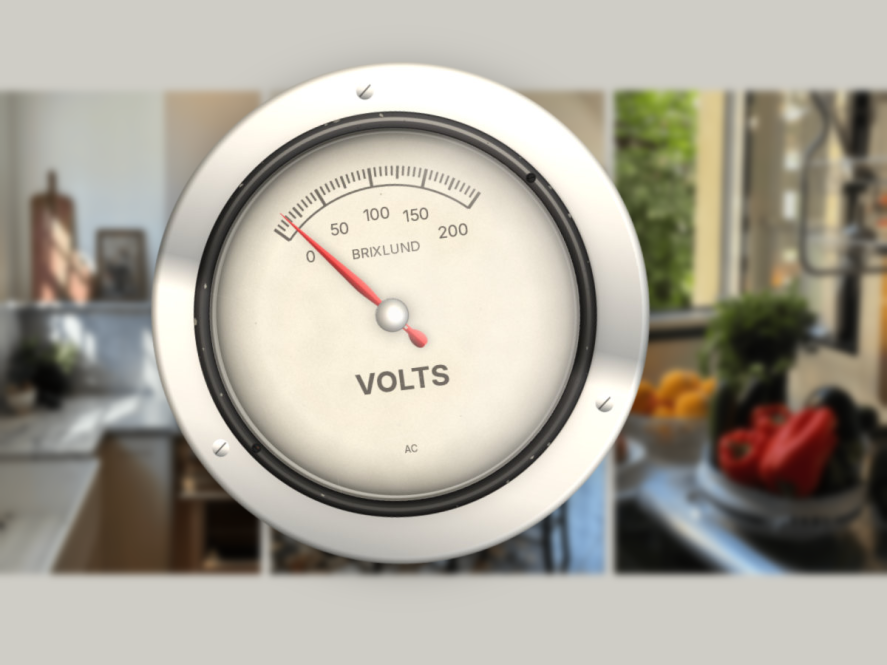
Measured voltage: 15 V
